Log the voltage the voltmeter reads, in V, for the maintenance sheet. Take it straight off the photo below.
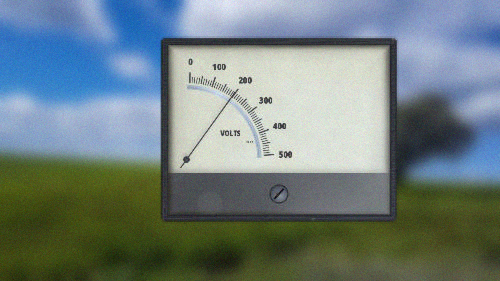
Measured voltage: 200 V
